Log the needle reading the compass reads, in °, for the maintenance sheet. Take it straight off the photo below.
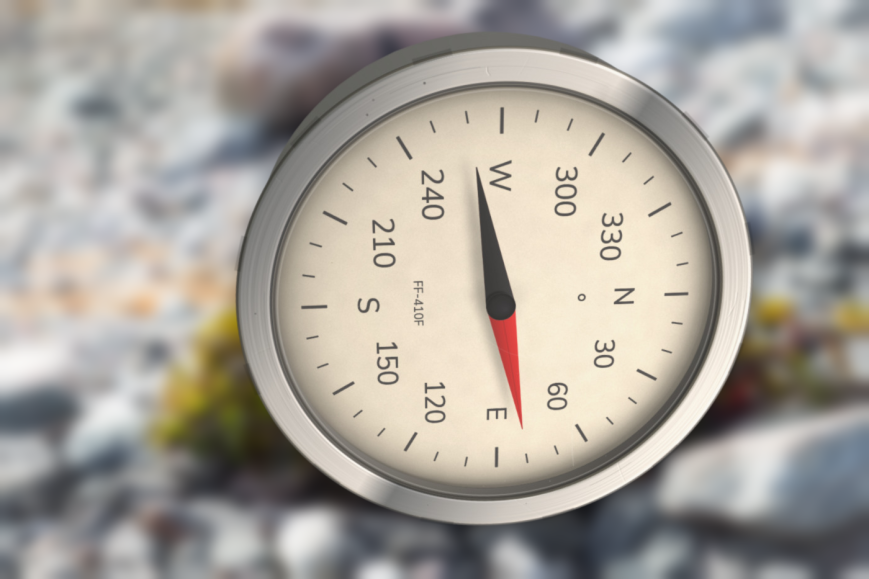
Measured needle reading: 80 °
